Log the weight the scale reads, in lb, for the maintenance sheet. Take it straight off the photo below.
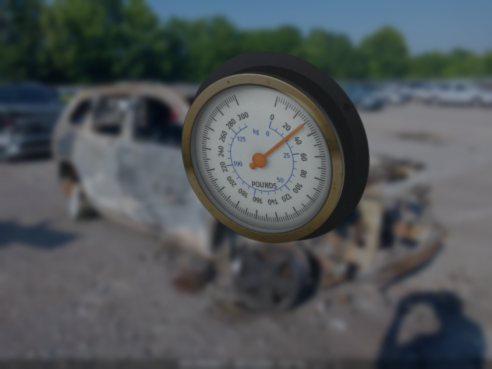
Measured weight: 30 lb
